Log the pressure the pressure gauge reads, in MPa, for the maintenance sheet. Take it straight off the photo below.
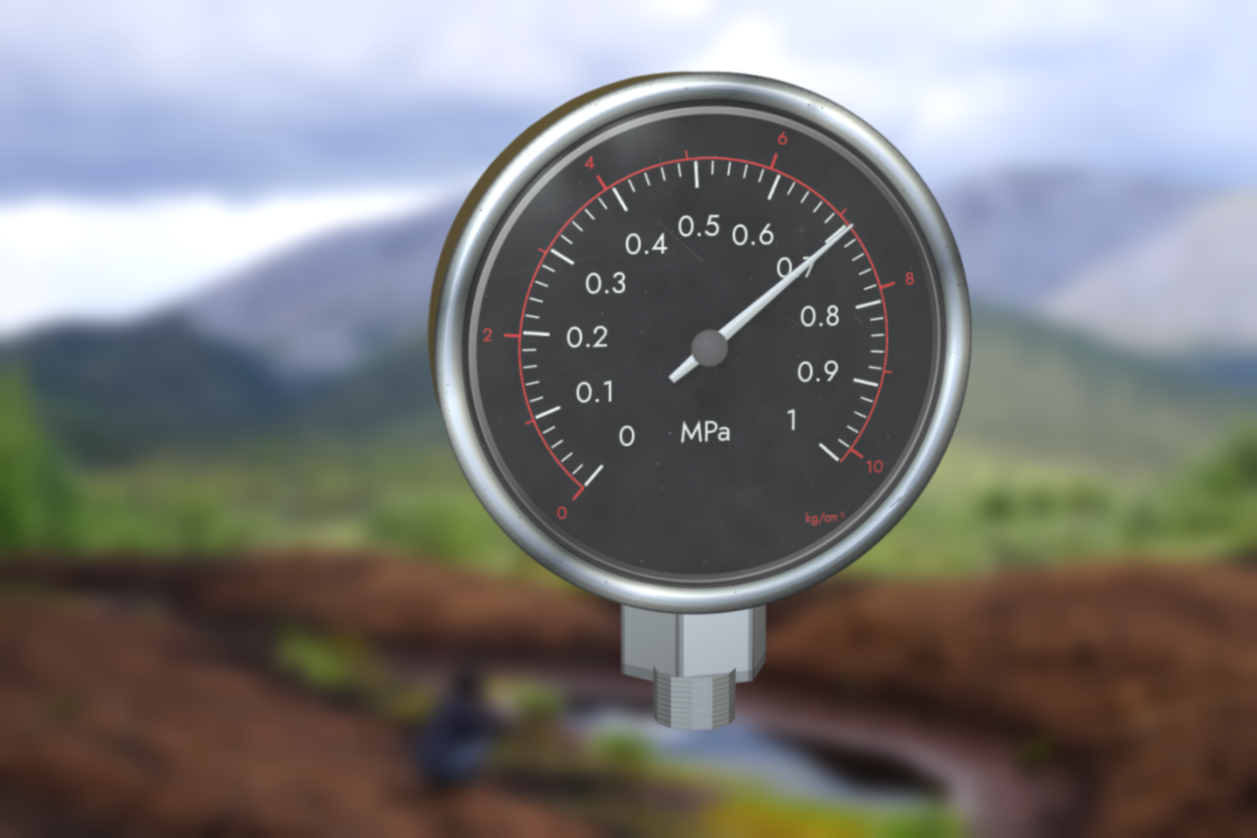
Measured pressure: 0.7 MPa
